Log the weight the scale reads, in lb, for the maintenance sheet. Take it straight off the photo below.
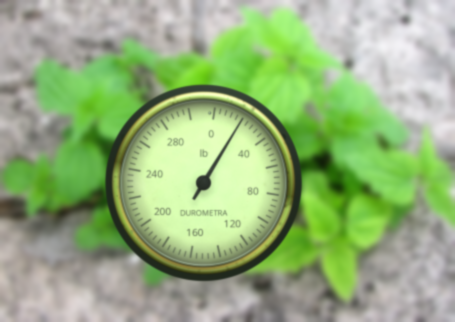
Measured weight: 20 lb
